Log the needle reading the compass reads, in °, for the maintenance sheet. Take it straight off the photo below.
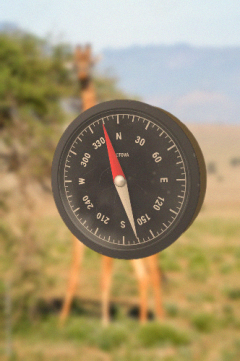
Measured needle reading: 345 °
